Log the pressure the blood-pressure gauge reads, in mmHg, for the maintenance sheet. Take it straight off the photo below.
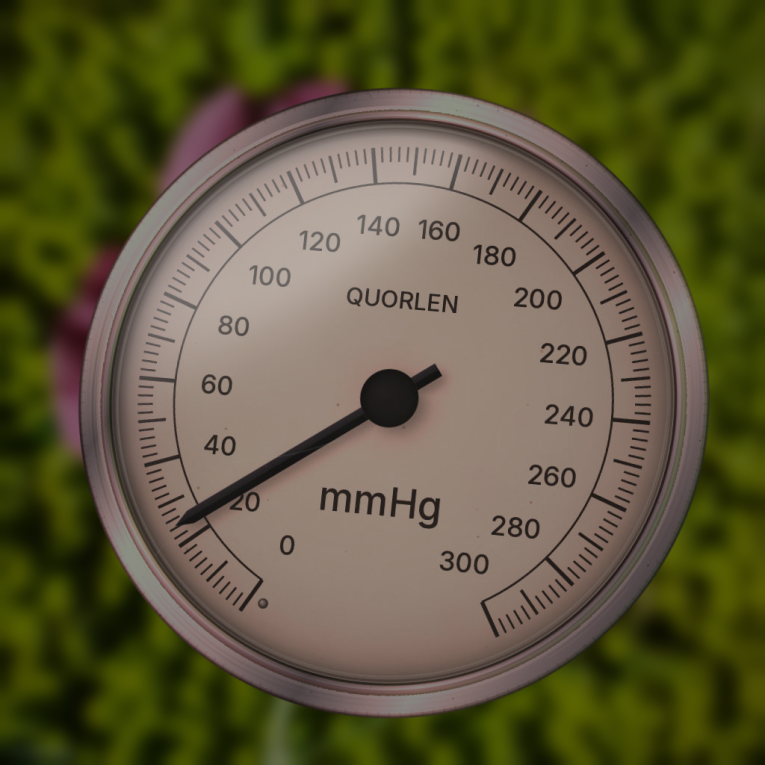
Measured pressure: 24 mmHg
